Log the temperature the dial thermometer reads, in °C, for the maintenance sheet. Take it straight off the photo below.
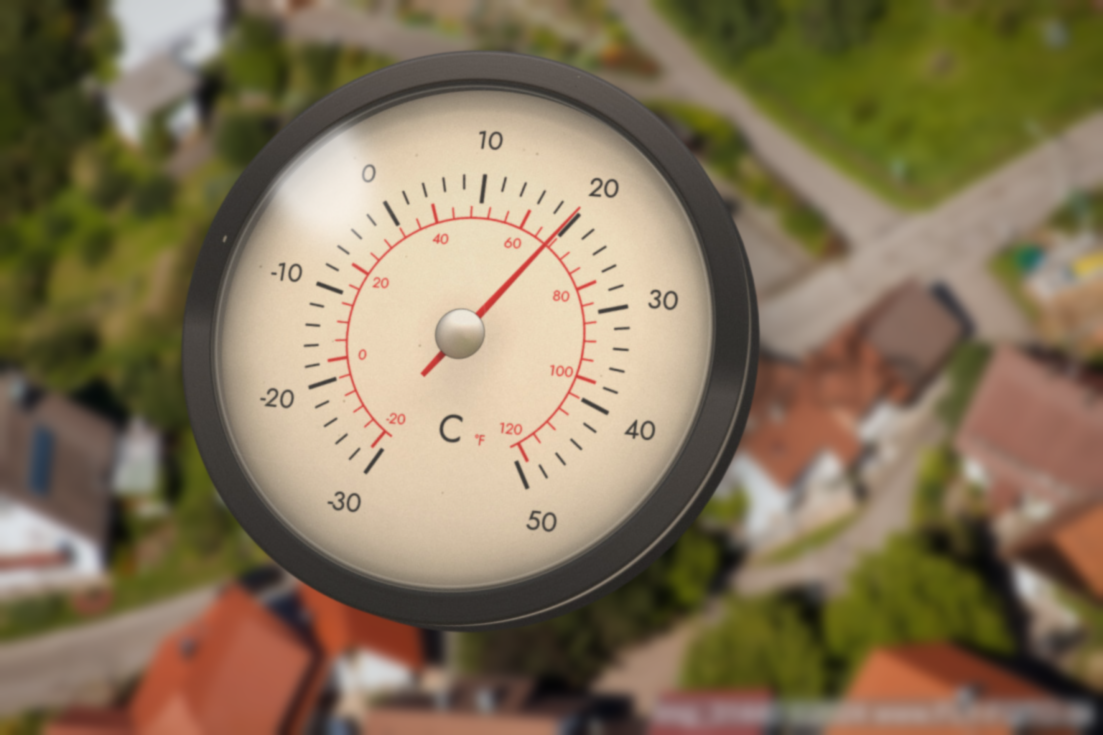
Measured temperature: 20 °C
